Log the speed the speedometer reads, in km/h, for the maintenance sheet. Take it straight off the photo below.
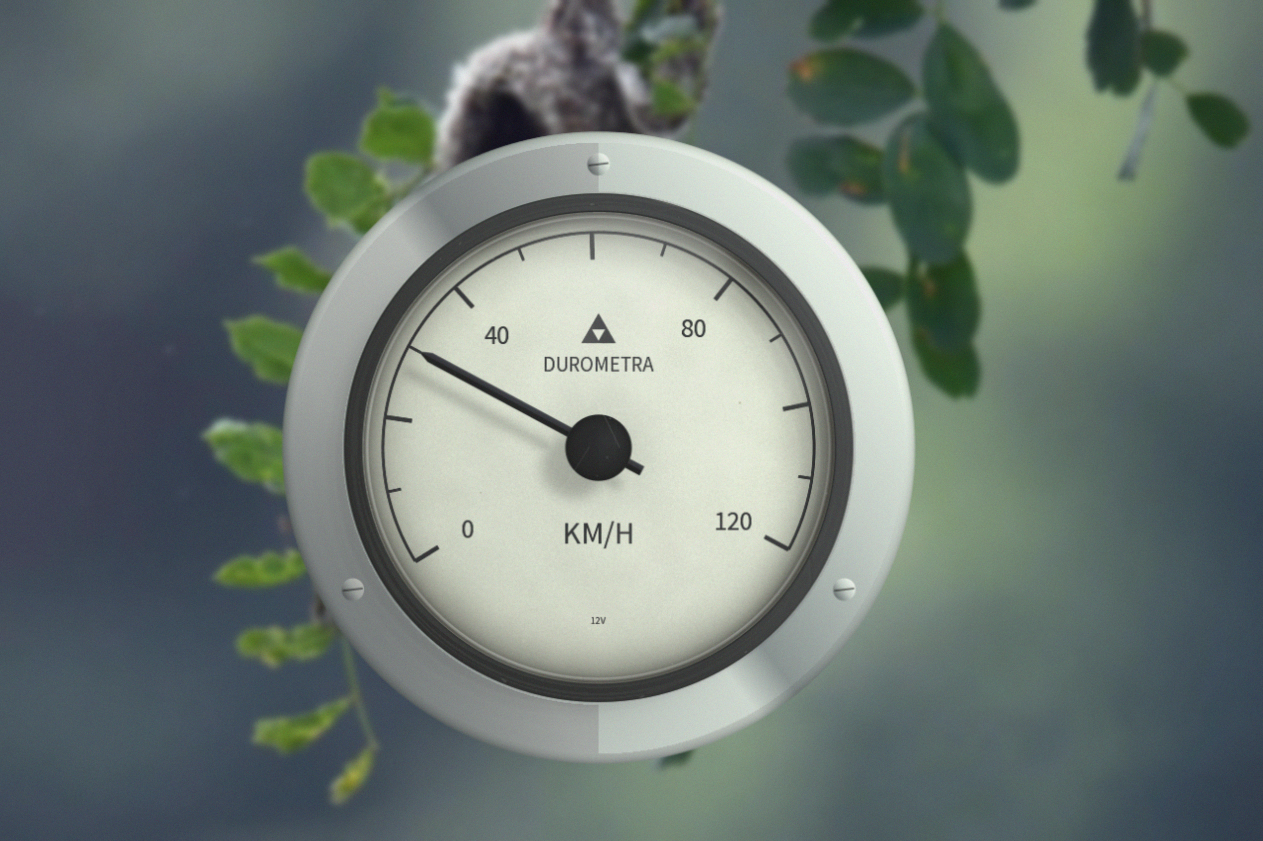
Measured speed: 30 km/h
